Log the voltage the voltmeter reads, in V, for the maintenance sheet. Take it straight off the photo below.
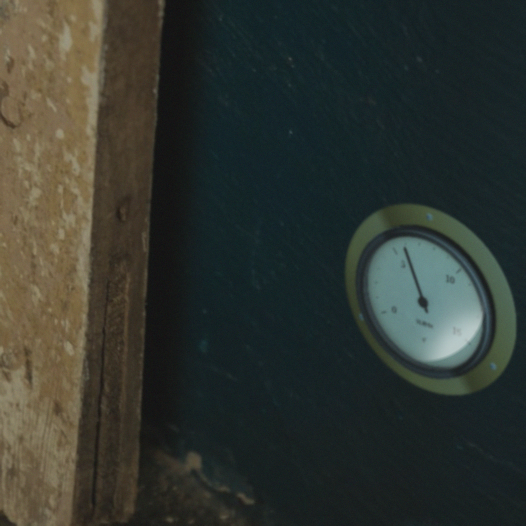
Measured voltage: 6 V
